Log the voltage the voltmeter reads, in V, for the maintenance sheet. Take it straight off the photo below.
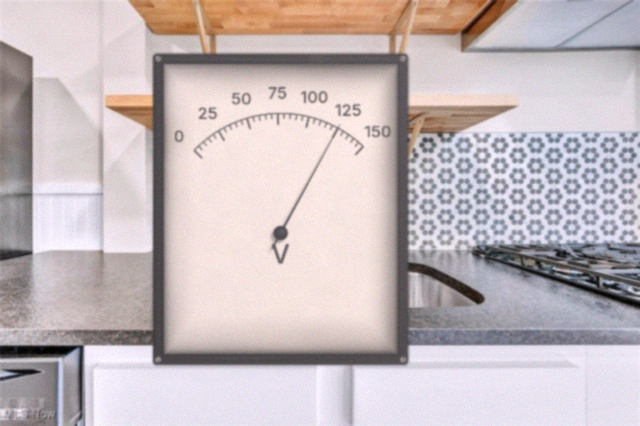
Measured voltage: 125 V
